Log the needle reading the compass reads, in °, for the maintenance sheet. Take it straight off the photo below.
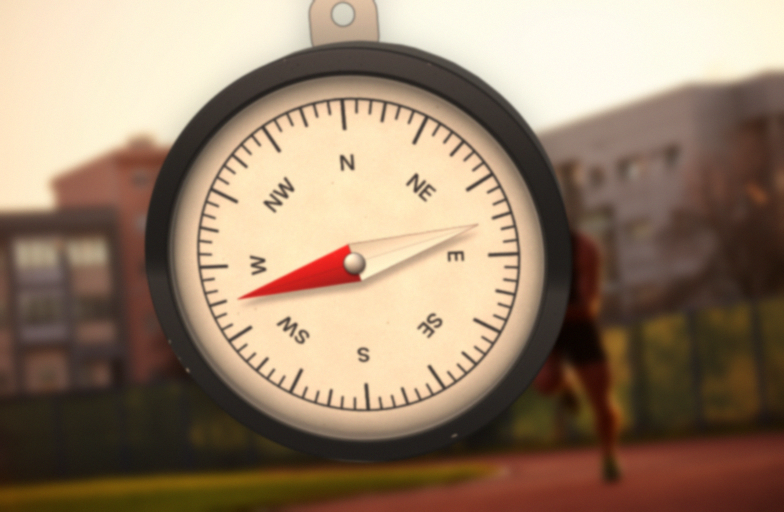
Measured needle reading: 255 °
